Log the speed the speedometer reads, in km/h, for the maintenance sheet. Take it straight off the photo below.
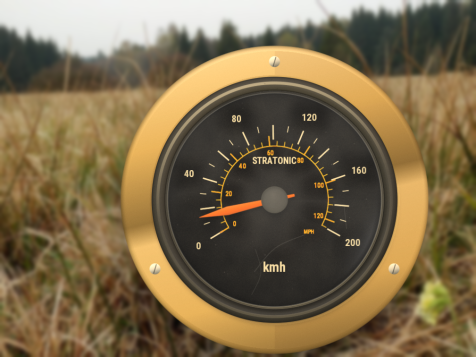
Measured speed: 15 km/h
